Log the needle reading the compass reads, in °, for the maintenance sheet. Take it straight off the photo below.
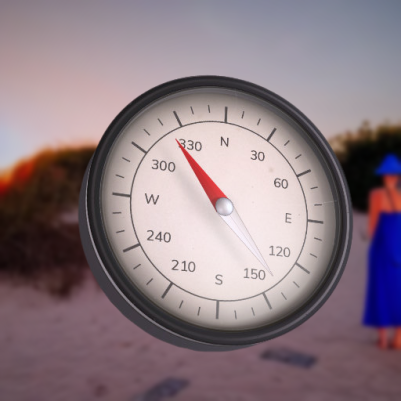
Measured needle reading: 320 °
